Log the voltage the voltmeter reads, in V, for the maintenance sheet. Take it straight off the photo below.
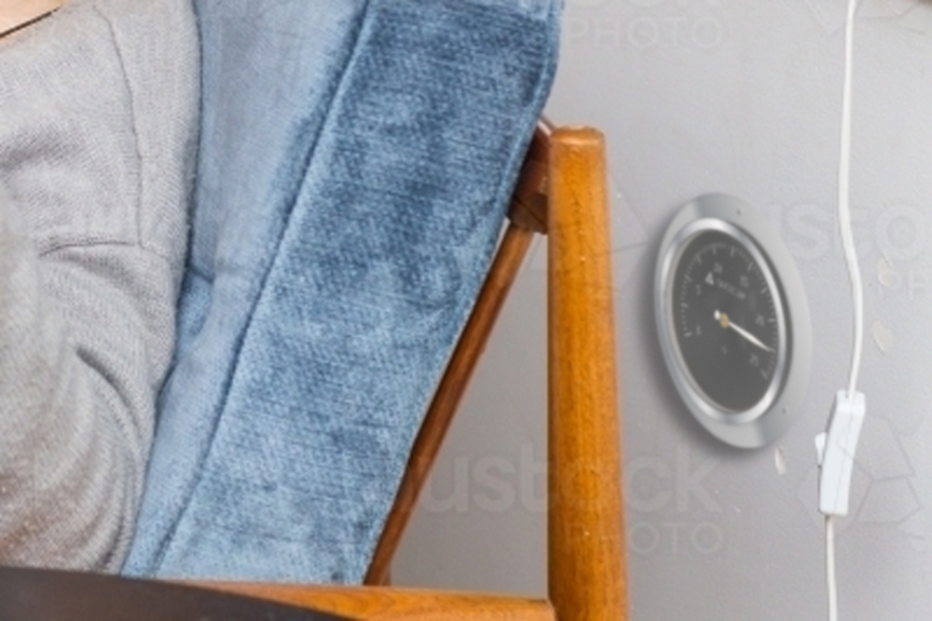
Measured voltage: 22.5 V
